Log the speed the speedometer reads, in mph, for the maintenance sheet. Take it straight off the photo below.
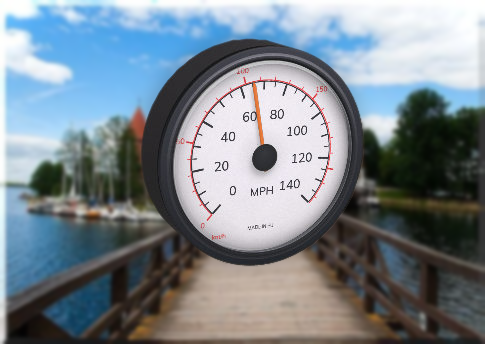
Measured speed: 65 mph
